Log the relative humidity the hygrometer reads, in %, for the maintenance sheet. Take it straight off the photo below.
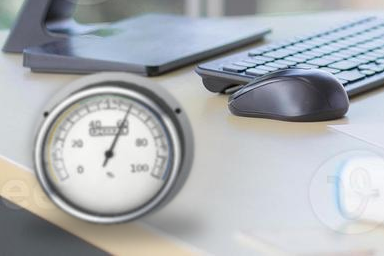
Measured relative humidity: 60 %
